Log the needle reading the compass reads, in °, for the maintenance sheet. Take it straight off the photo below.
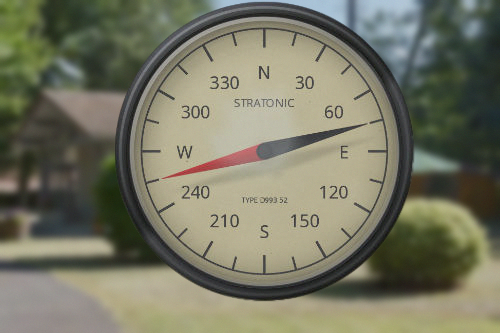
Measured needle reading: 255 °
